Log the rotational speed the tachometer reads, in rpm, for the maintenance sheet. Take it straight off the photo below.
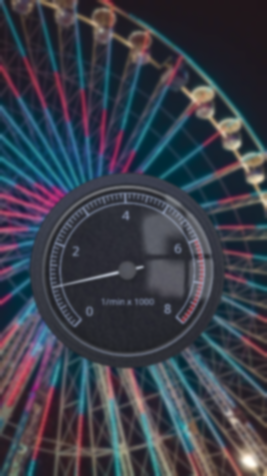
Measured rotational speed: 1000 rpm
